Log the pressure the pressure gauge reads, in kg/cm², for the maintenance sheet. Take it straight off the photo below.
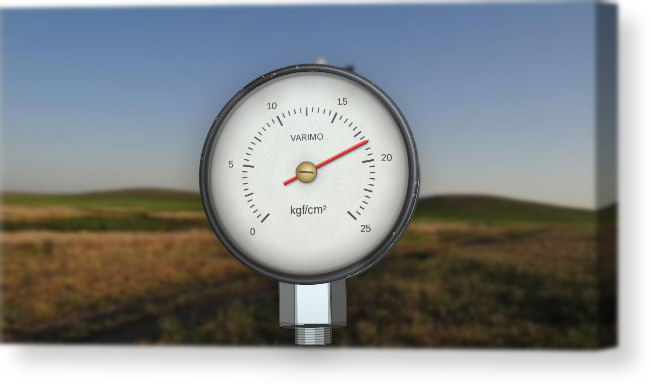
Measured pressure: 18.5 kg/cm²
